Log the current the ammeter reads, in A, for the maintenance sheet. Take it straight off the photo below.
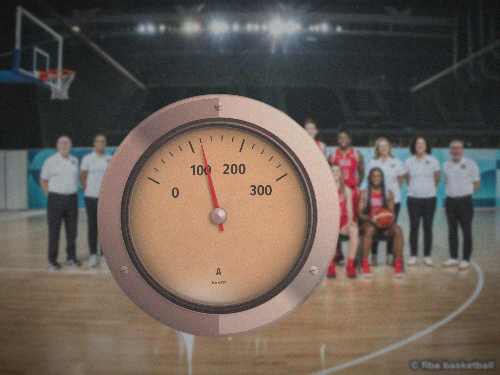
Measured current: 120 A
